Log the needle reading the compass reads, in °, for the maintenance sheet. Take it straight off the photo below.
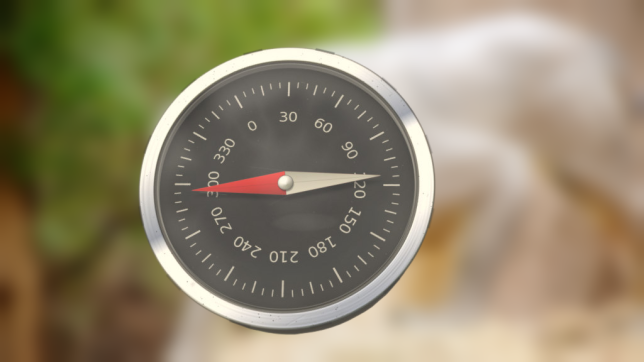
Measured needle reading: 295 °
